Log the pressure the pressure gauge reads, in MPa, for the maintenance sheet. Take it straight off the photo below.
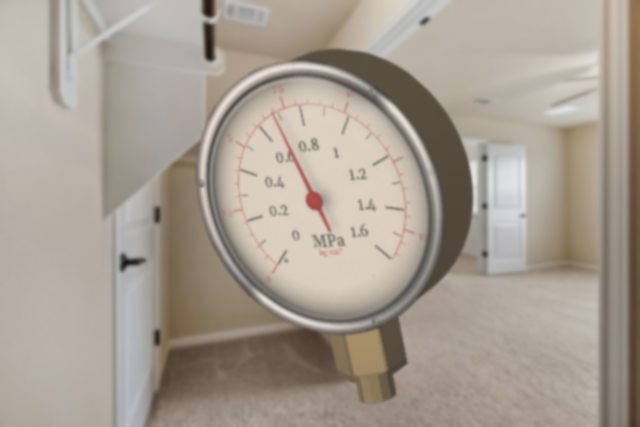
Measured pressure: 0.7 MPa
